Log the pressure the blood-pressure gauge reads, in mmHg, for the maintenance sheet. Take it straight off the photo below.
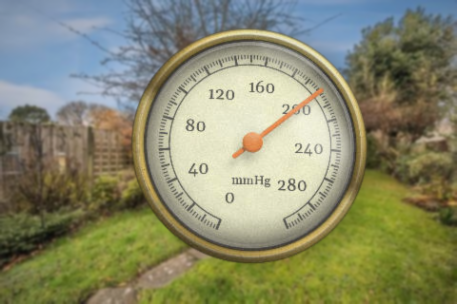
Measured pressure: 200 mmHg
